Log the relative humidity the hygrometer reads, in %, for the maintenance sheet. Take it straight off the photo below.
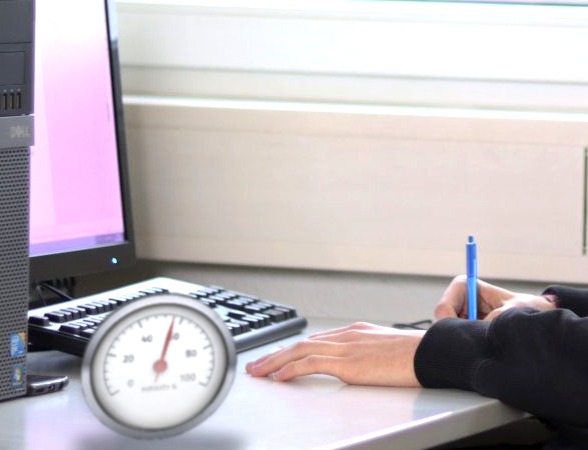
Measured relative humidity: 56 %
